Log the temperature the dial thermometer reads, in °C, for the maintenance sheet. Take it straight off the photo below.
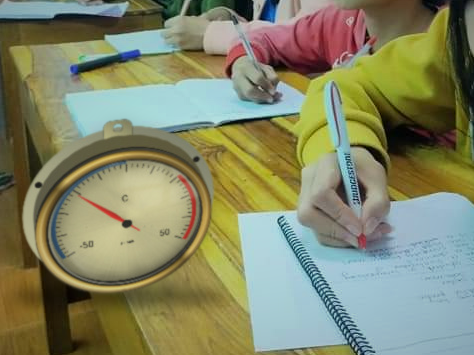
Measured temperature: -20 °C
